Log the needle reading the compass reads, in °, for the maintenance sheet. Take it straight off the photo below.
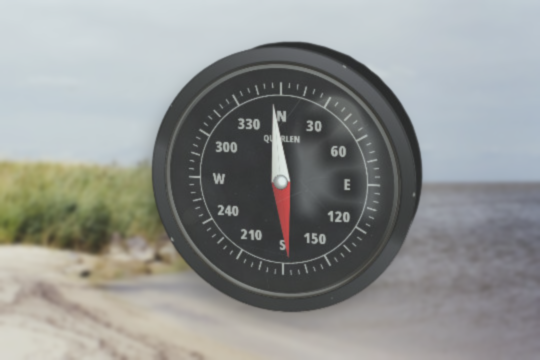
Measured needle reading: 175 °
